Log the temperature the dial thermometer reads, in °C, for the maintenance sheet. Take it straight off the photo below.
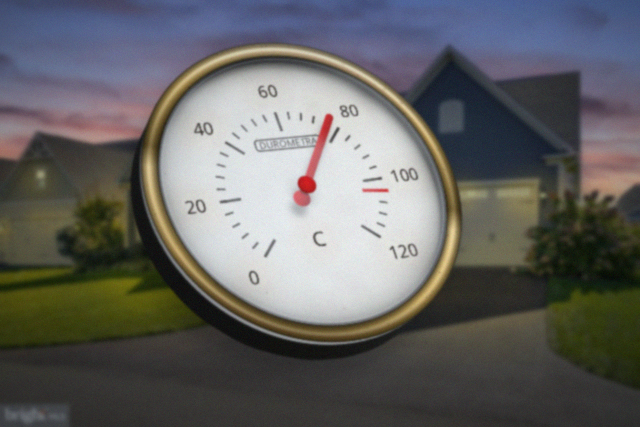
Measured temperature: 76 °C
